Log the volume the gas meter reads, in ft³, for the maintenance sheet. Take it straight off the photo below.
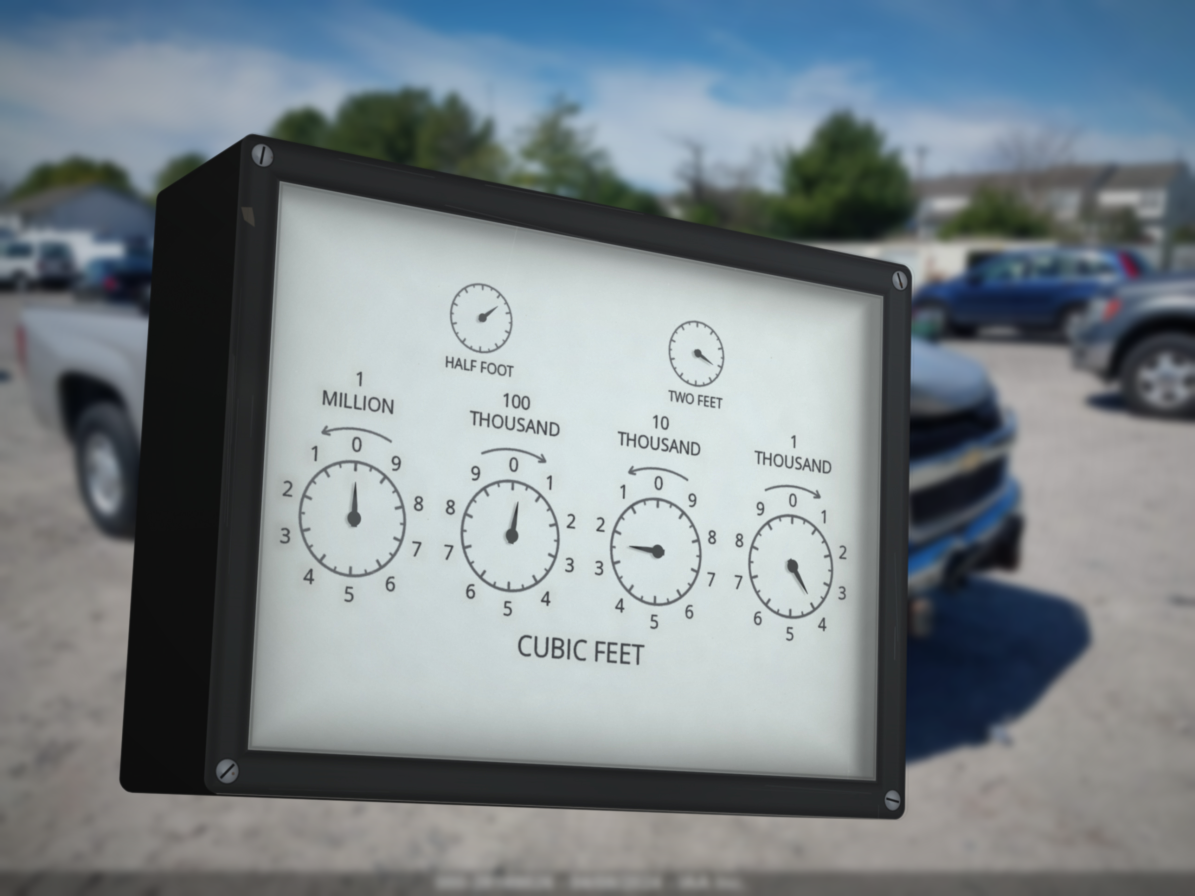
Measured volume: 2400 ft³
